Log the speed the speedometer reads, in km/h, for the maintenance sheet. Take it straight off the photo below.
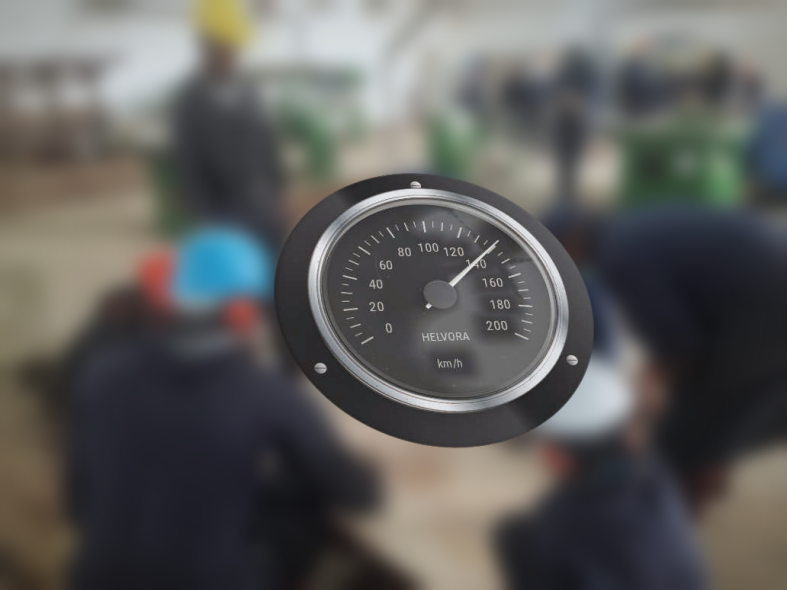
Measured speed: 140 km/h
